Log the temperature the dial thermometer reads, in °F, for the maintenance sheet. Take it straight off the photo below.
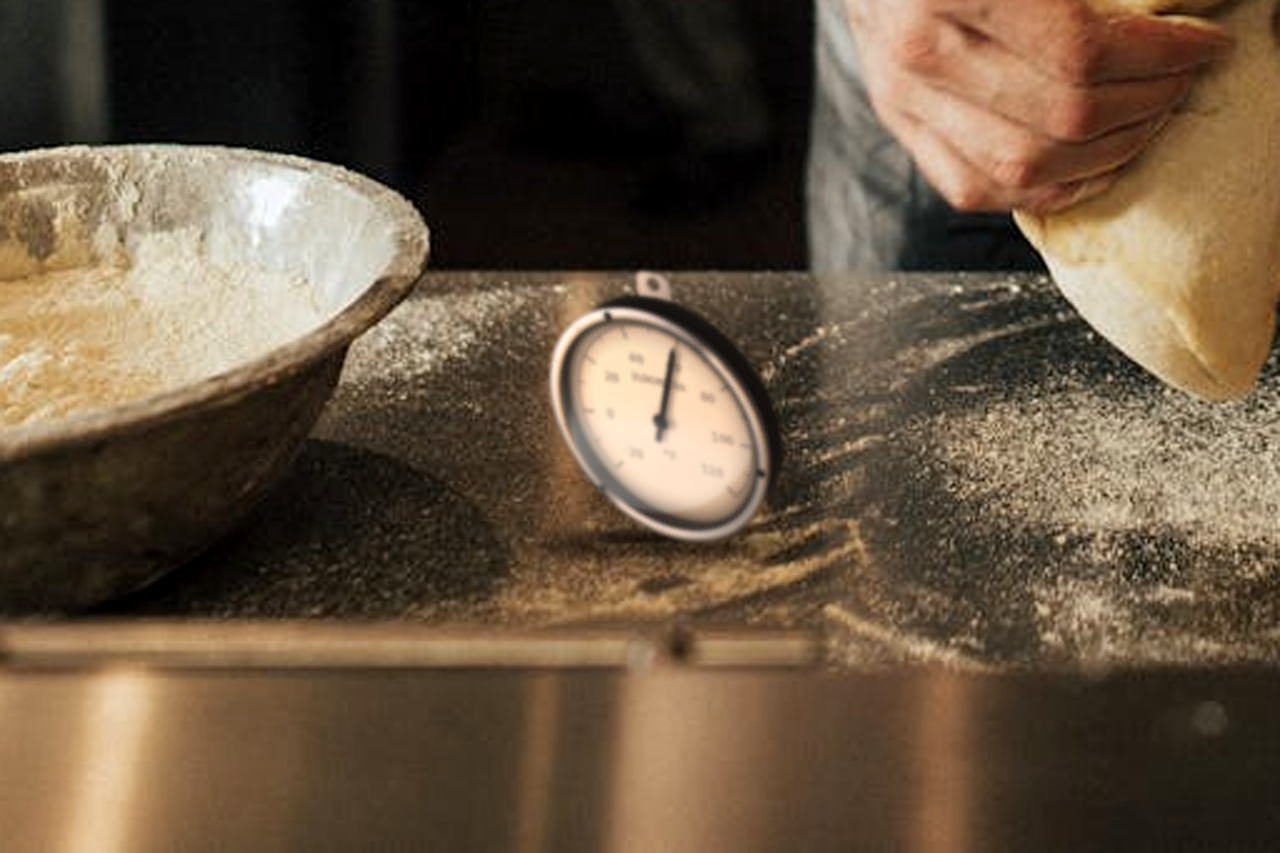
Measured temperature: 60 °F
